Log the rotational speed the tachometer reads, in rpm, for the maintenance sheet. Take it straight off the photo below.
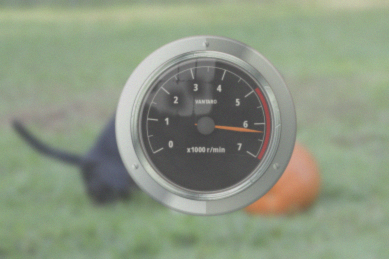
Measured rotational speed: 6250 rpm
